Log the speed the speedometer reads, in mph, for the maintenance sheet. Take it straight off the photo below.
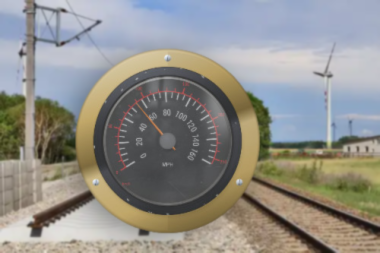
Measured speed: 55 mph
